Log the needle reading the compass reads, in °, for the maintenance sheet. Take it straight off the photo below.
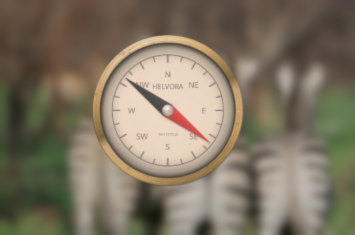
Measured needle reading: 127.5 °
